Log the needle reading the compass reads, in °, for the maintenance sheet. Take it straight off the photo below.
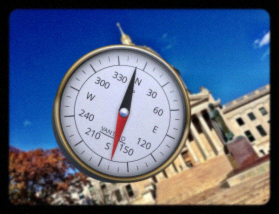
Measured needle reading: 170 °
